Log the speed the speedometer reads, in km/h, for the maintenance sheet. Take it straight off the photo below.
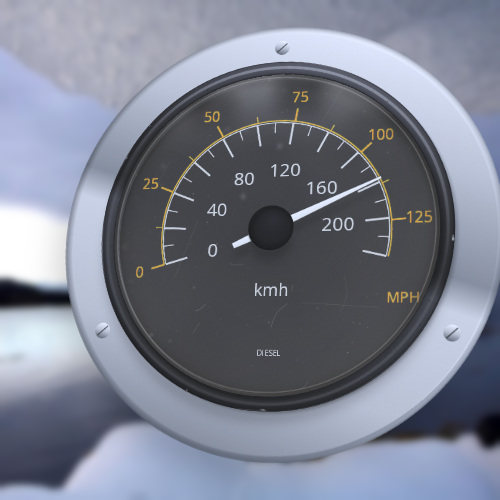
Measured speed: 180 km/h
